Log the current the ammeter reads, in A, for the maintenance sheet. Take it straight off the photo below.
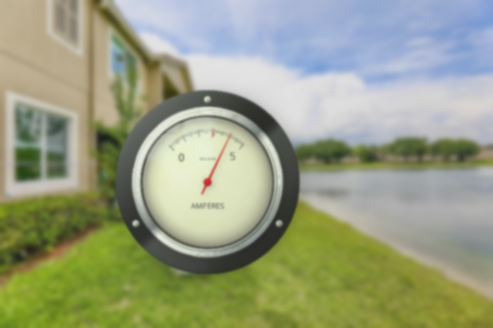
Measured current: 4 A
